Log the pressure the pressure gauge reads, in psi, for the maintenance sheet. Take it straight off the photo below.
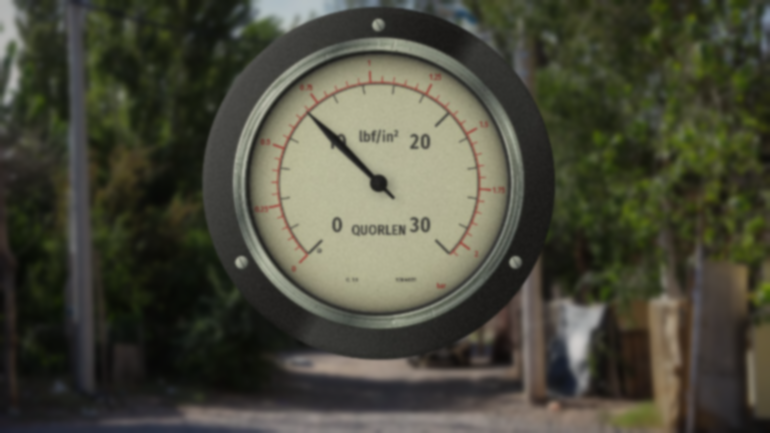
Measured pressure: 10 psi
